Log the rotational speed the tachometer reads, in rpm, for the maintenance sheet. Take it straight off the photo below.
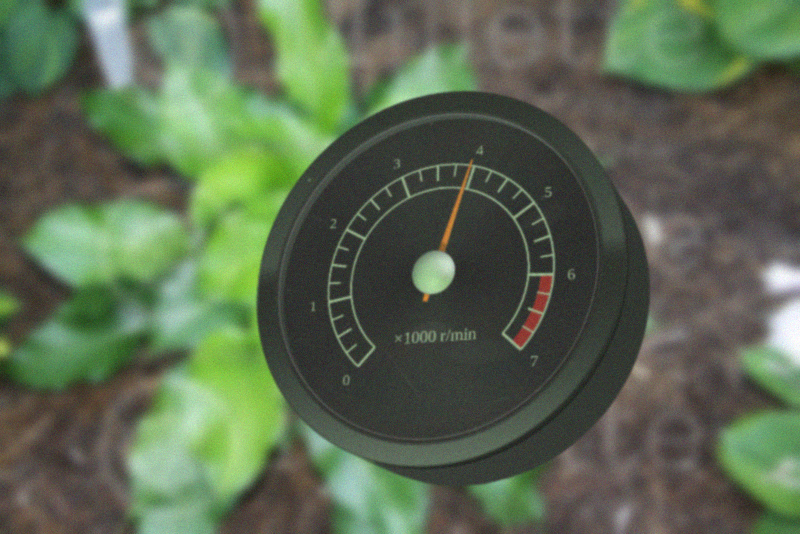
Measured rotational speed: 4000 rpm
